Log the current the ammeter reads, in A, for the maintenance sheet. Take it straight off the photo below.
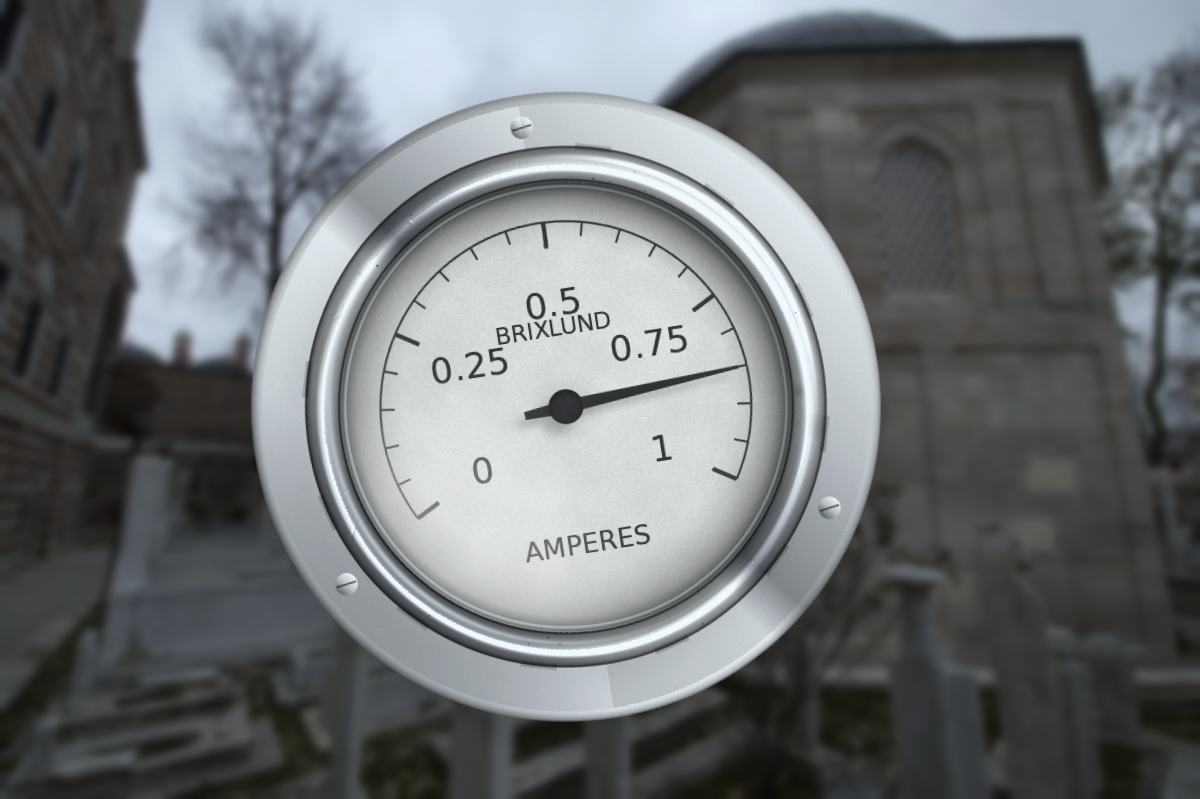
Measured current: 0.85 A
